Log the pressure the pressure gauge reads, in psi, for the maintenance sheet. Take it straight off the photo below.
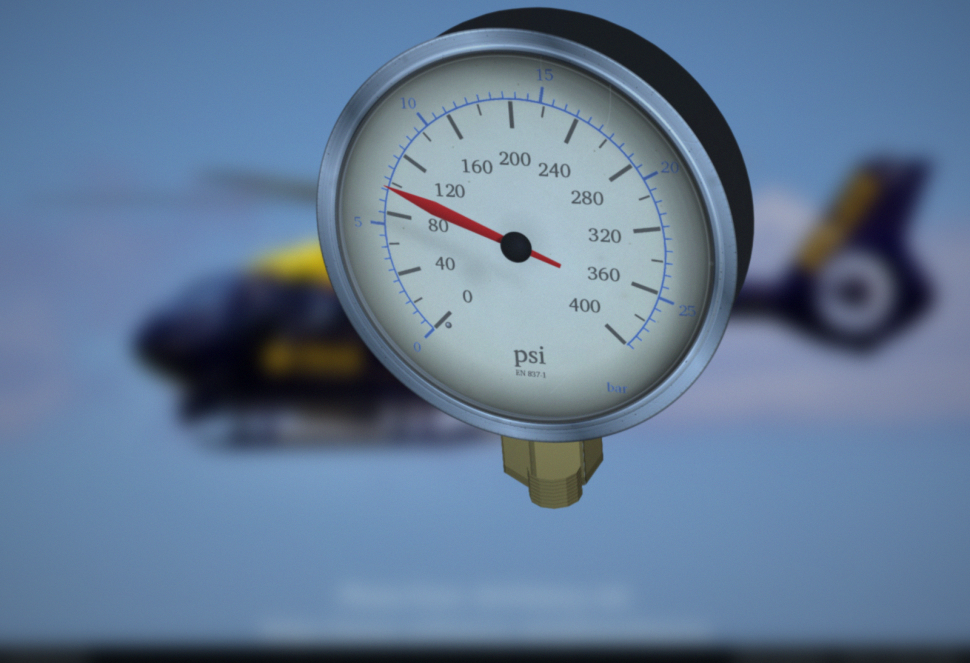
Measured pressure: 100 psi
